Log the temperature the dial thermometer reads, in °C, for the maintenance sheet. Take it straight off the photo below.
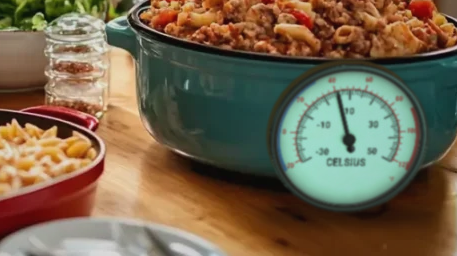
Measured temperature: 5 °C
